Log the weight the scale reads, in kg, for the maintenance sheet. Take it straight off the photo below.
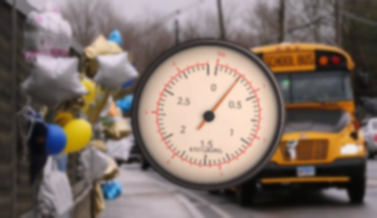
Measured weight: 0.25 kg
